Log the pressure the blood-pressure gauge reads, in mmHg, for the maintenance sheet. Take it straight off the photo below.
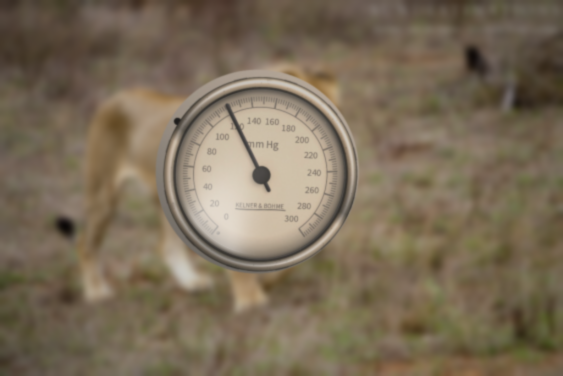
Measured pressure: 120 mmHg
